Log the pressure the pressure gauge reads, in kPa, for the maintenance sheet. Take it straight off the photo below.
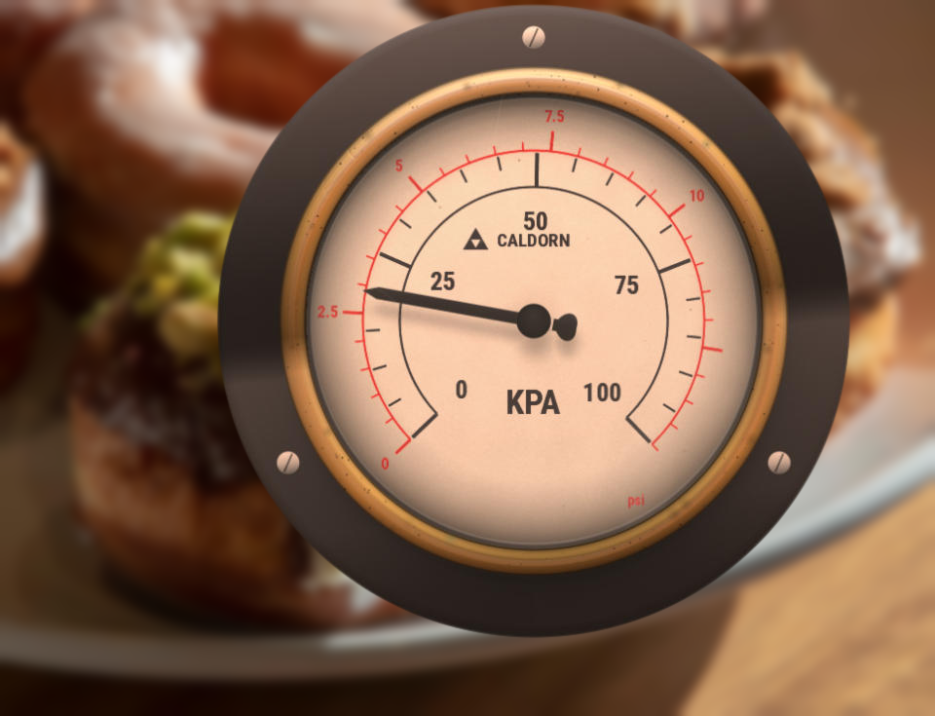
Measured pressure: 20 kPa
